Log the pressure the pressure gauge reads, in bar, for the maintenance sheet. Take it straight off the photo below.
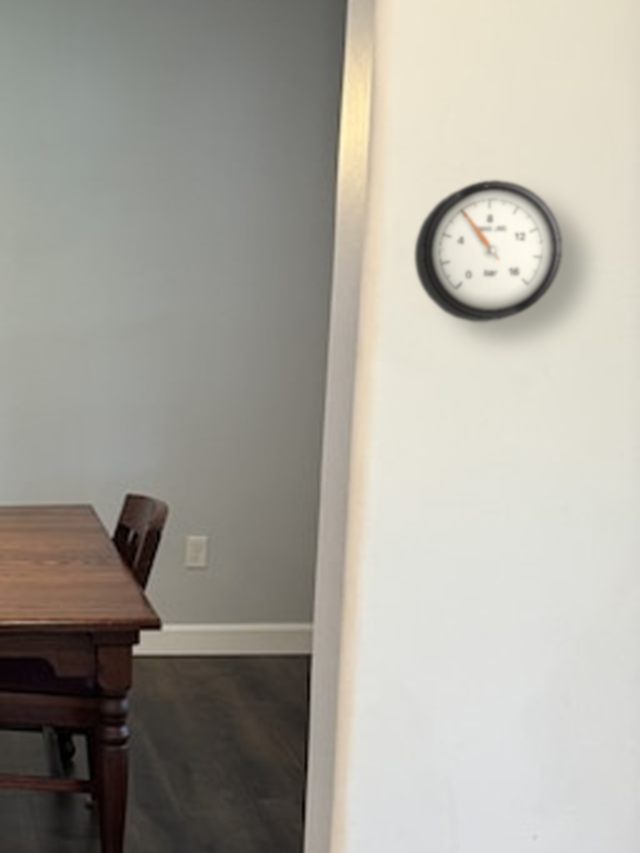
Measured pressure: 6 bar
